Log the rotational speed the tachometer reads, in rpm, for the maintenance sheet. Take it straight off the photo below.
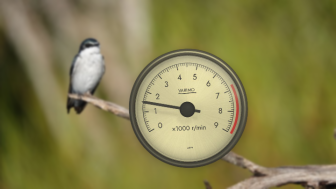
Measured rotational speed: 1500 rpm
